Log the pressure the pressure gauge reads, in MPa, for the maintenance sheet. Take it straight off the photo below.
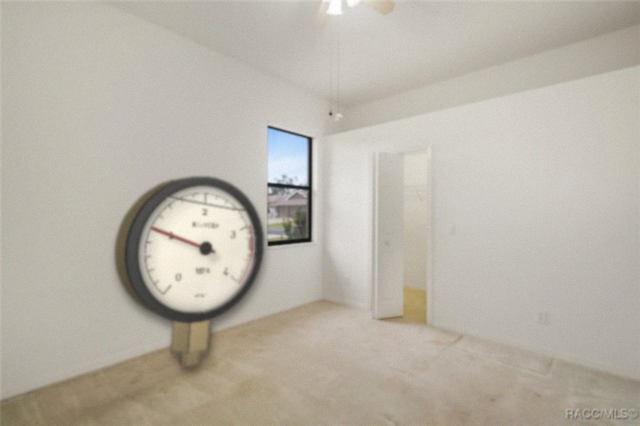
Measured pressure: 1 MPa
